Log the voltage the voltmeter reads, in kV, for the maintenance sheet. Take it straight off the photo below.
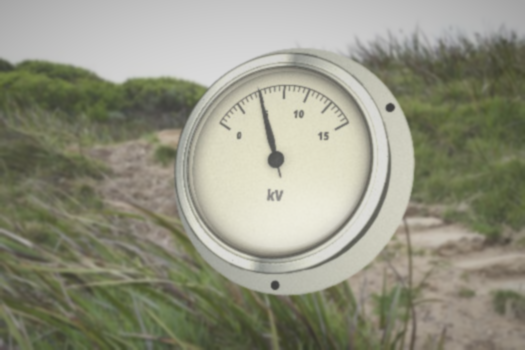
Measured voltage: 5 kV
